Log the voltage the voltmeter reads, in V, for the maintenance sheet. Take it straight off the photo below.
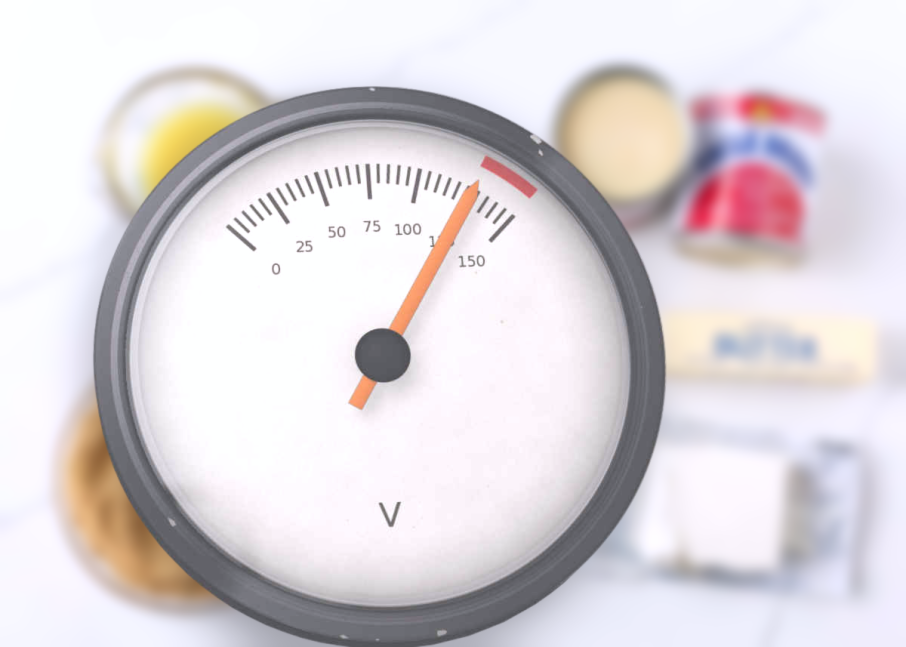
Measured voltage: 127.5 V
